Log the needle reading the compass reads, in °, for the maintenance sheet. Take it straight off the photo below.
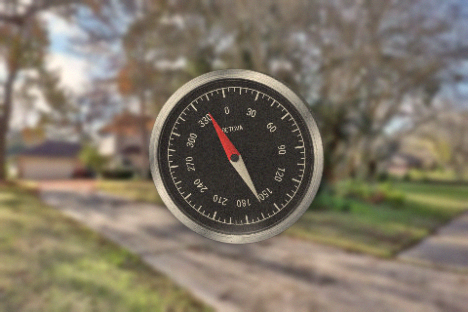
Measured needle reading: 340 °
